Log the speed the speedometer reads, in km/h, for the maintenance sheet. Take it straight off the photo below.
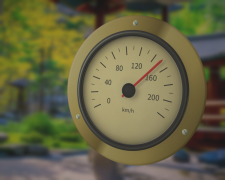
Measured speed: 150 km/h
